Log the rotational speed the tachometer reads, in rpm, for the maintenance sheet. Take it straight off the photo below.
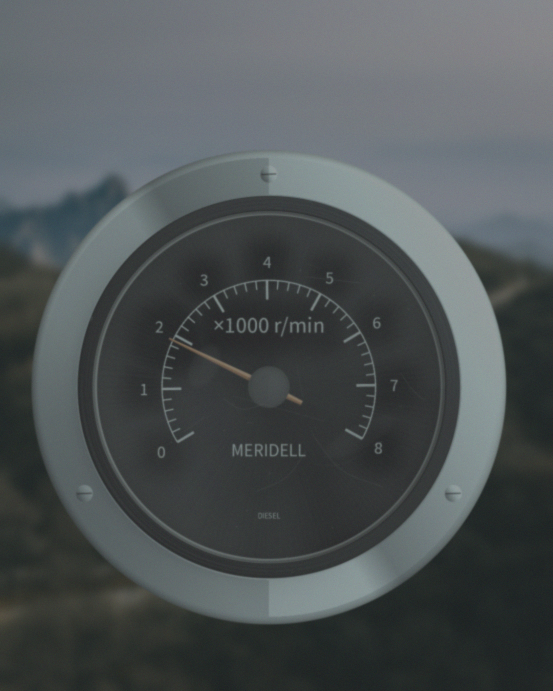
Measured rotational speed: 1900 rpm
